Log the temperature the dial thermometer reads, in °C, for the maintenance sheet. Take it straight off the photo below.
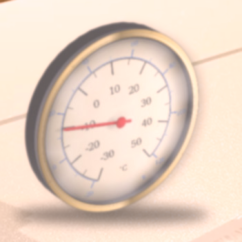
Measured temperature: -10 °C
